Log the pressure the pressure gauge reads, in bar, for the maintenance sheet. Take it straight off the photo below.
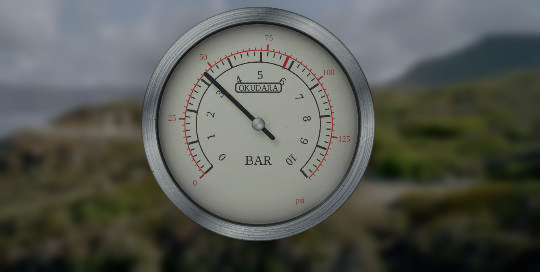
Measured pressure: 3.2 bar
